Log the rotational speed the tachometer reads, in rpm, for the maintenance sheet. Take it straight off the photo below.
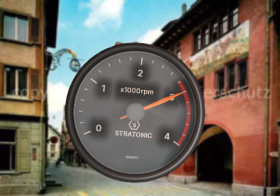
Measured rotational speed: 3000 rpm
